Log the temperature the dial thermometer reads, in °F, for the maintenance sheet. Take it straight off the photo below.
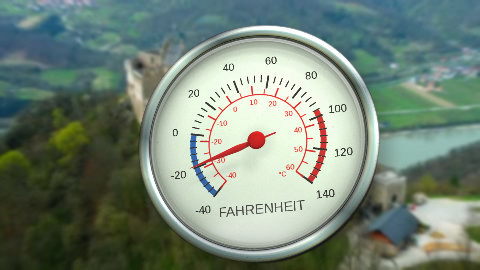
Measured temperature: -20 °F
